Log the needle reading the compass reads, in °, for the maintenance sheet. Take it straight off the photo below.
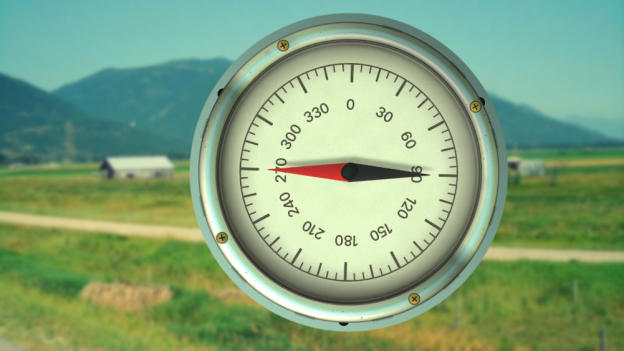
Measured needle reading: 270 °
